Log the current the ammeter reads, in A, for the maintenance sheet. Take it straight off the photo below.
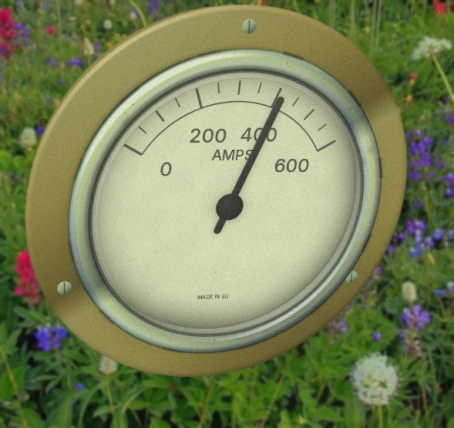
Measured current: 400 A
